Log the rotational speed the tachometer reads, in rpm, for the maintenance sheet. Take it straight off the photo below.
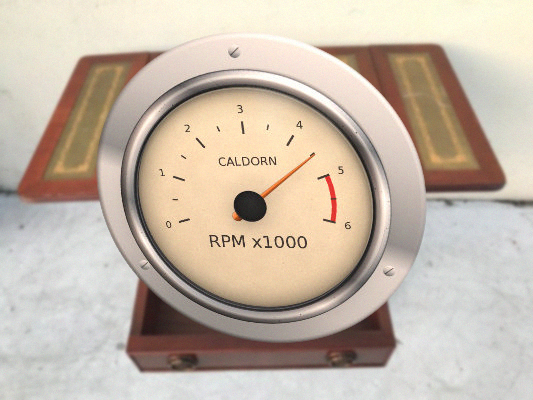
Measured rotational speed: 4500 rpm
